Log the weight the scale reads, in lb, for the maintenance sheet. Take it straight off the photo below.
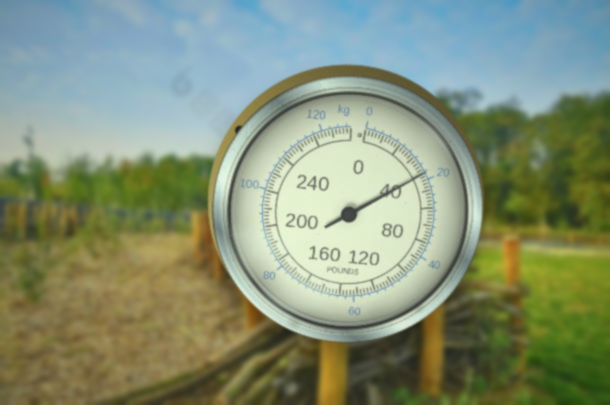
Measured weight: 40 lb
